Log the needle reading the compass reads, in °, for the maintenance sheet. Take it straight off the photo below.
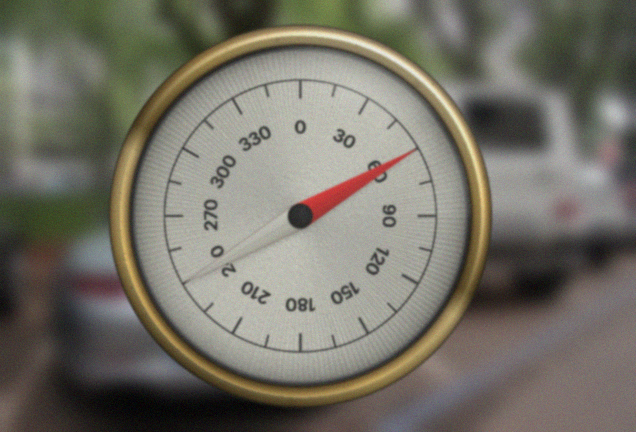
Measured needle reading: 60 °
